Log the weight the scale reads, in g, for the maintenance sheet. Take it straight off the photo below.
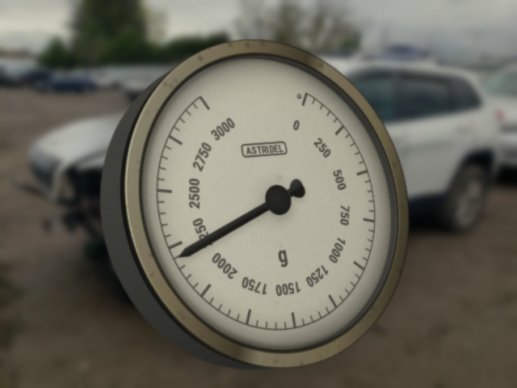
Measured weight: 2200 g
